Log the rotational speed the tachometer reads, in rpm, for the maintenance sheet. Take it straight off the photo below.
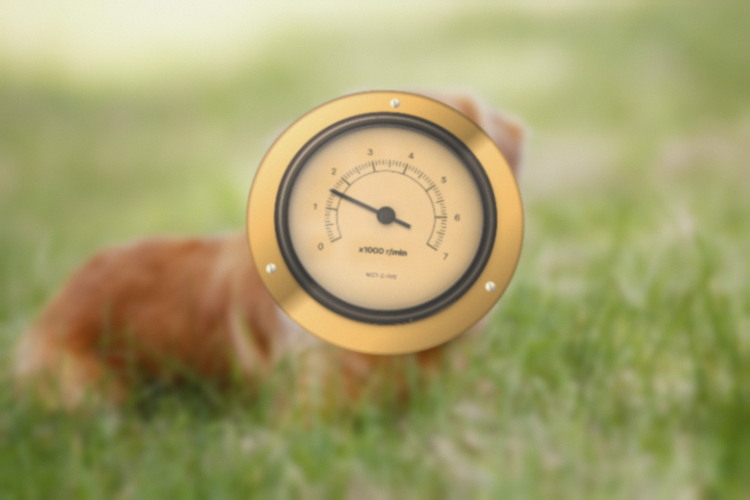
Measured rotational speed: 1500 rpm
